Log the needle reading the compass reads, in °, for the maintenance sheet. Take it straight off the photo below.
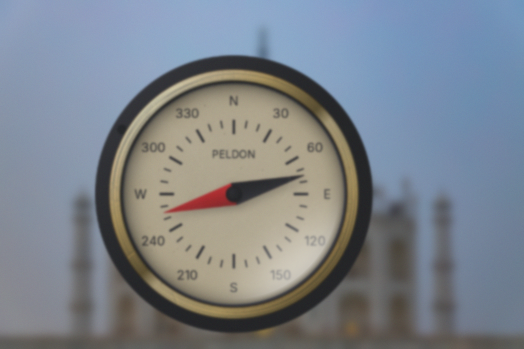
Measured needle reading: 255 °
